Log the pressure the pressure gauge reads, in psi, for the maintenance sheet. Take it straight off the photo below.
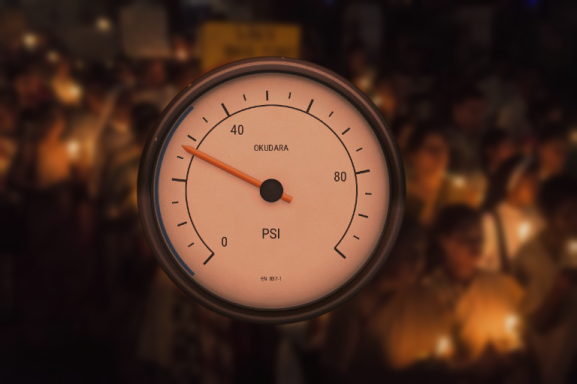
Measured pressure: 27.5 psi
